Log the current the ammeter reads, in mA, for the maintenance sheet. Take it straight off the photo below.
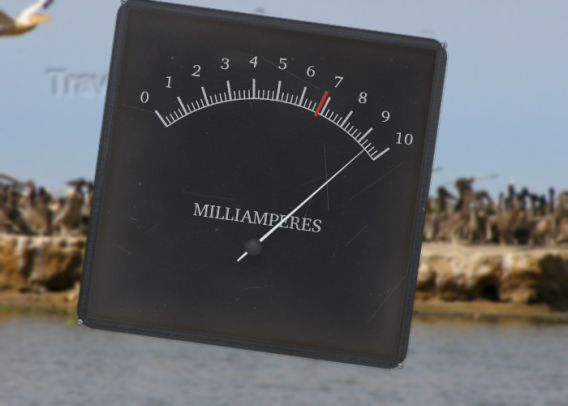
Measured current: 9.4 mA
